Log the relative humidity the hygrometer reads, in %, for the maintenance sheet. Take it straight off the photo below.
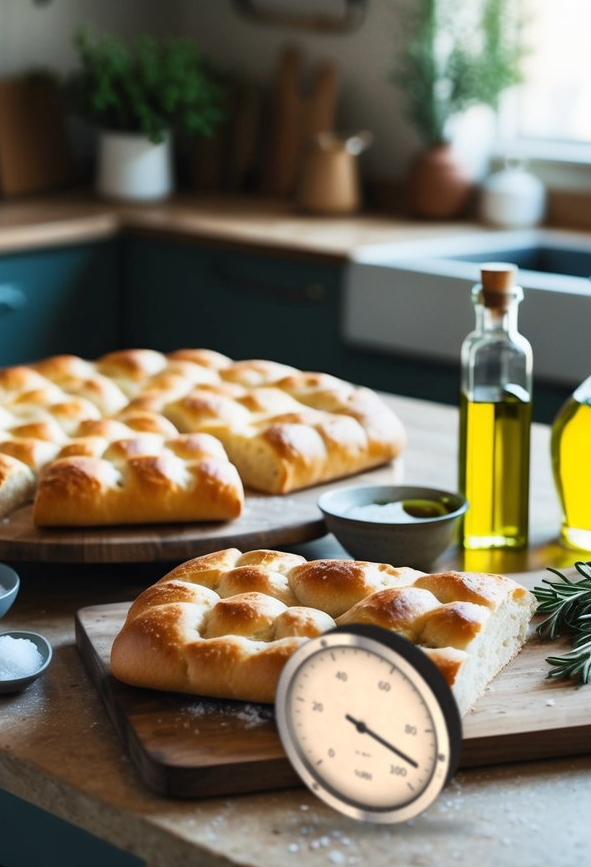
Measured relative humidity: 92 %
